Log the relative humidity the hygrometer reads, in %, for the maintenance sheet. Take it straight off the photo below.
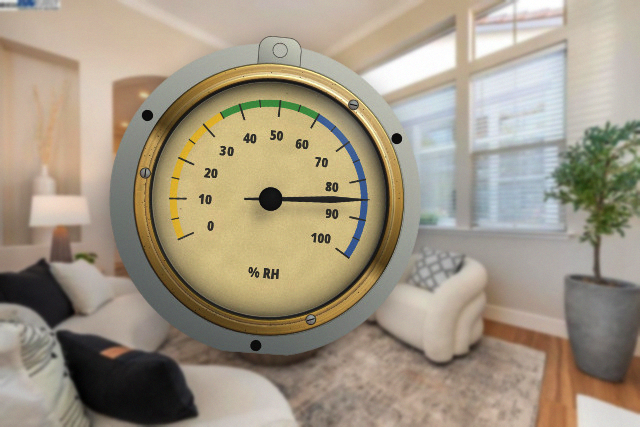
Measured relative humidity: 85 %
